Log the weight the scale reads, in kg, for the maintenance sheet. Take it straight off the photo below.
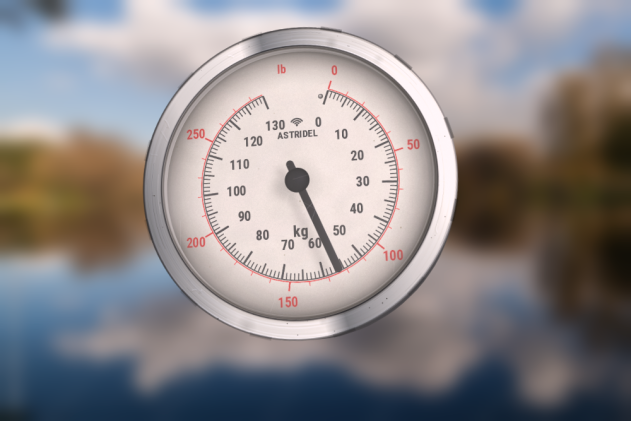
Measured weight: 56 kg
